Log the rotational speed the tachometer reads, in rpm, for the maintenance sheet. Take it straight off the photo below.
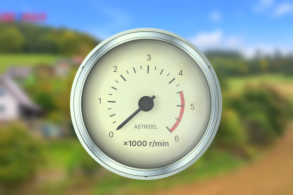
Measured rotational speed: 0 rpm
